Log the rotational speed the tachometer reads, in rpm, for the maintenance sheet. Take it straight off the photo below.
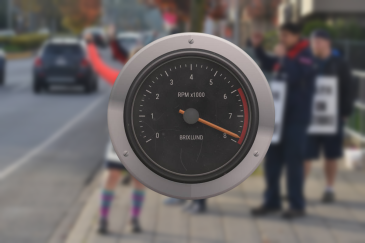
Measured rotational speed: 7800 rpm
